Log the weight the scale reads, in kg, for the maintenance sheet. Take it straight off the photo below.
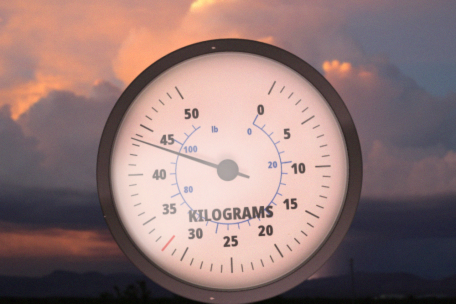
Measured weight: 43.5 kg
